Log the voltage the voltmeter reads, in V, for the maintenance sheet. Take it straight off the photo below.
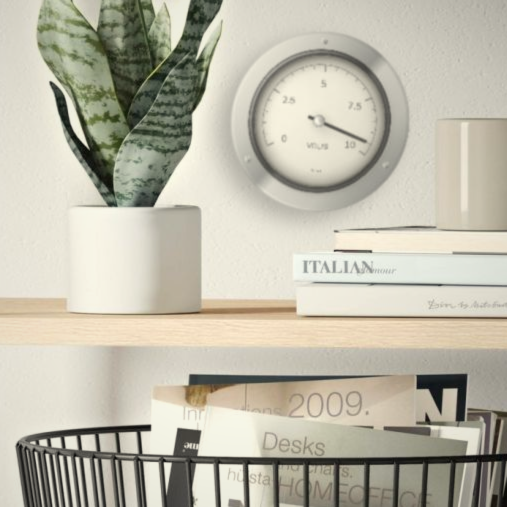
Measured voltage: 9.5 V
